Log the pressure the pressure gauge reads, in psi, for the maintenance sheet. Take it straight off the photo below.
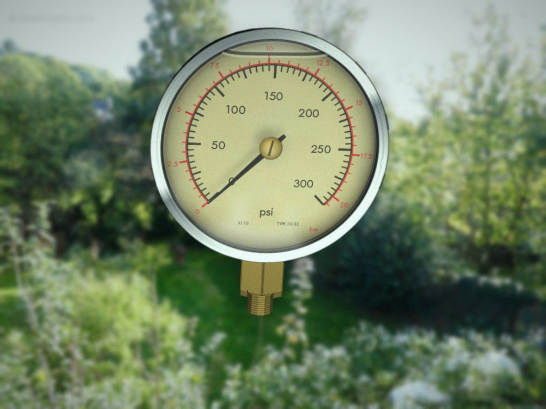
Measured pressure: 0 psi
